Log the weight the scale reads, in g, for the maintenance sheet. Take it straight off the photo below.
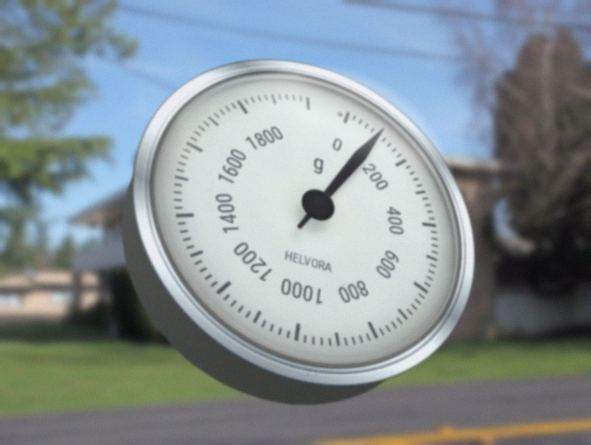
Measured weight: 100 g
